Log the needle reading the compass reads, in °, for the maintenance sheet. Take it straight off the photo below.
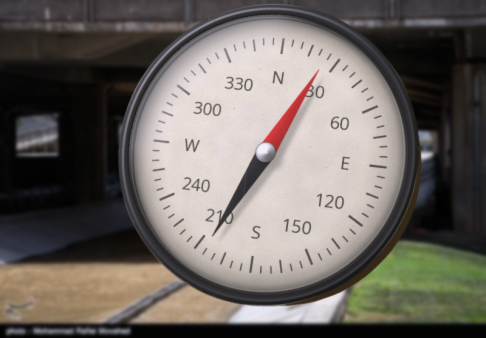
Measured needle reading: 25 °
